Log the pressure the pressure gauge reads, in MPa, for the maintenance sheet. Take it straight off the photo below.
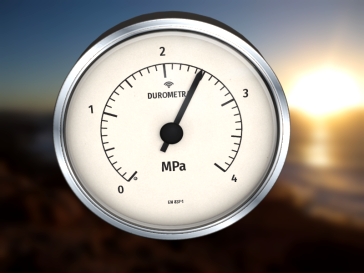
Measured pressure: 2.45 MPa
